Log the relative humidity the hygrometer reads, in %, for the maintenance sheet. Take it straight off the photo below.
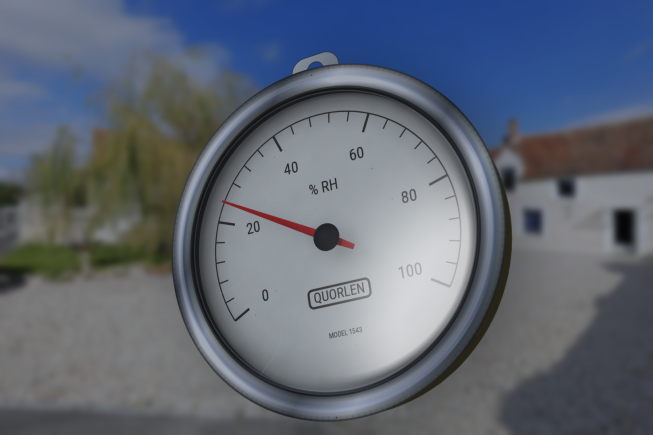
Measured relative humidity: 24 %
